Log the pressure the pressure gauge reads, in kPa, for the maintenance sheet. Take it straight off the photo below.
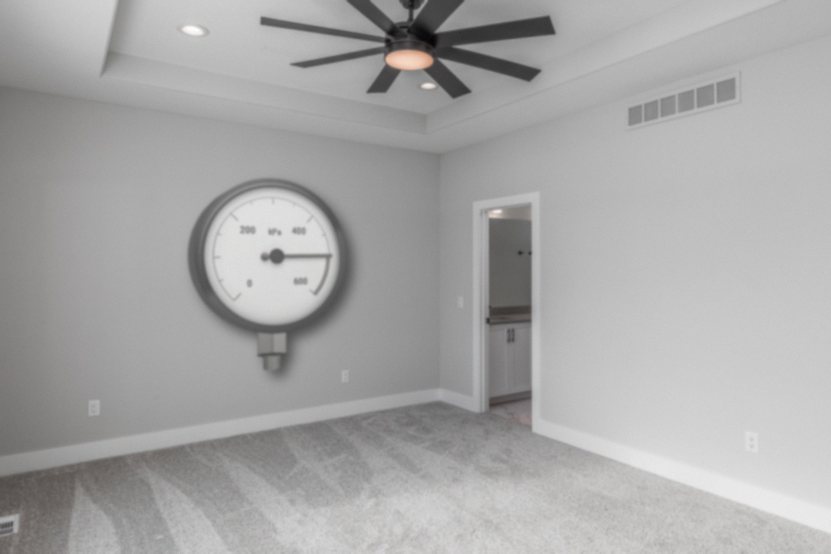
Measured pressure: 500 kPa
